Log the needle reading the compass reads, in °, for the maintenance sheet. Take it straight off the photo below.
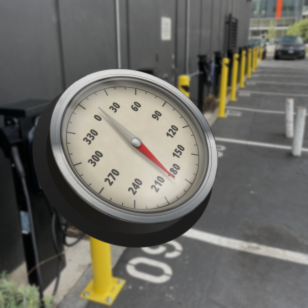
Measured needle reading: 190 °
